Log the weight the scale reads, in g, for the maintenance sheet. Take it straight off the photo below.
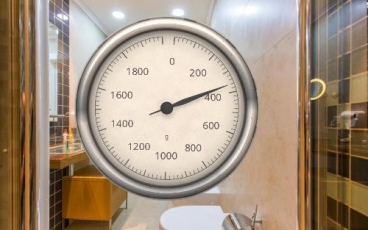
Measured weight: 360 g
